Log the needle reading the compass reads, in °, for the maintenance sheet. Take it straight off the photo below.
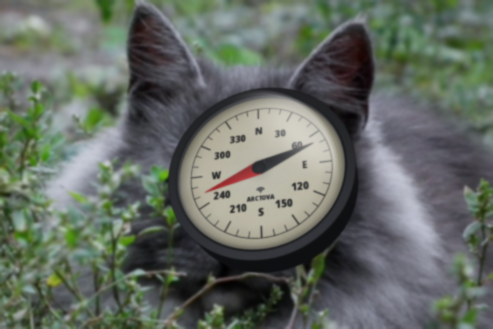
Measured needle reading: 250 °
